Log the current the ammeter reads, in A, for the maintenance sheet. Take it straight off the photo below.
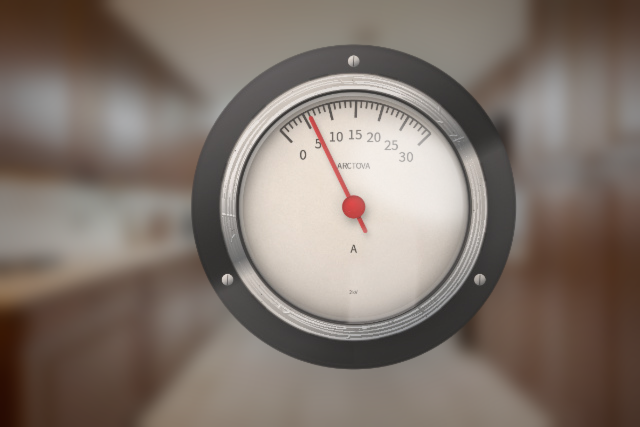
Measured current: 6 A
